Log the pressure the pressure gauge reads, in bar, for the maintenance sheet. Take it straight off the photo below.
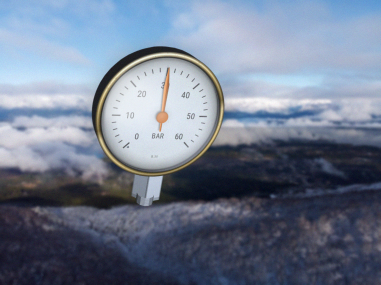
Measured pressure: 30 bar
